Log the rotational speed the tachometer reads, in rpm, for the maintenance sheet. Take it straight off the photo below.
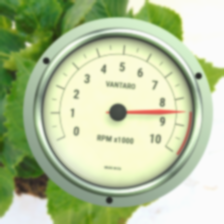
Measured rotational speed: 8500 rpm
